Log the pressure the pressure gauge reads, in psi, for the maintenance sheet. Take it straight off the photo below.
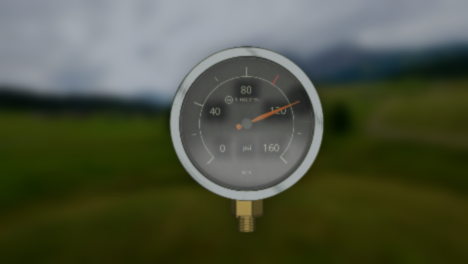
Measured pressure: 120 psi
